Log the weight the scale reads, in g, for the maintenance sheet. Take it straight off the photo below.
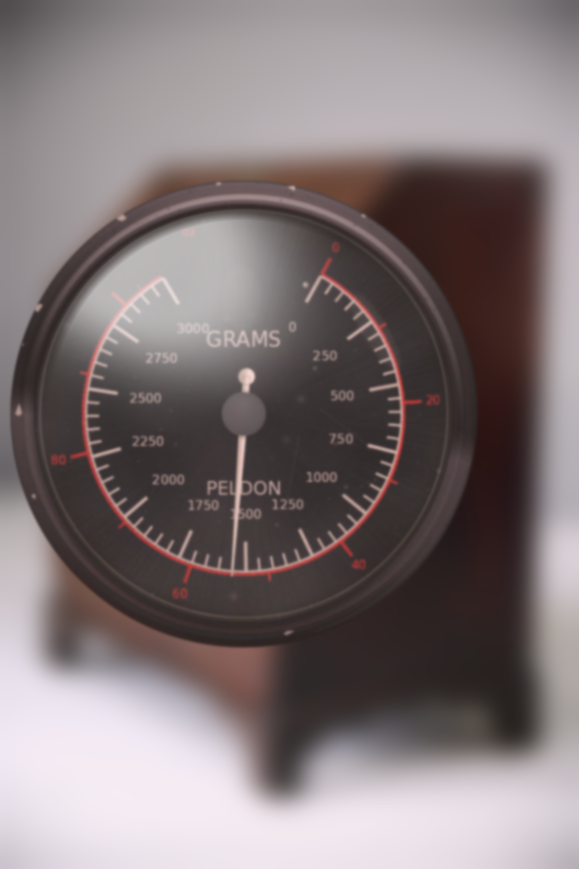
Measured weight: 1550 g
